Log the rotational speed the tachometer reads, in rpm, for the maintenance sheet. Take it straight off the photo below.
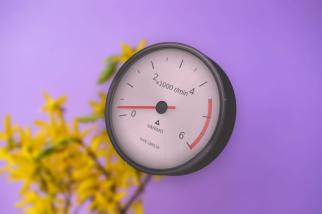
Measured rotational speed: 250 rpm
